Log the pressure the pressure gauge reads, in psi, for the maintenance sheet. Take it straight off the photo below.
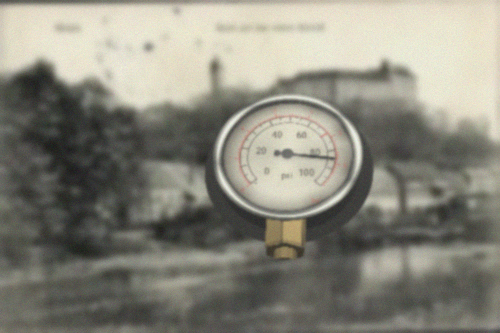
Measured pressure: 85 psi
